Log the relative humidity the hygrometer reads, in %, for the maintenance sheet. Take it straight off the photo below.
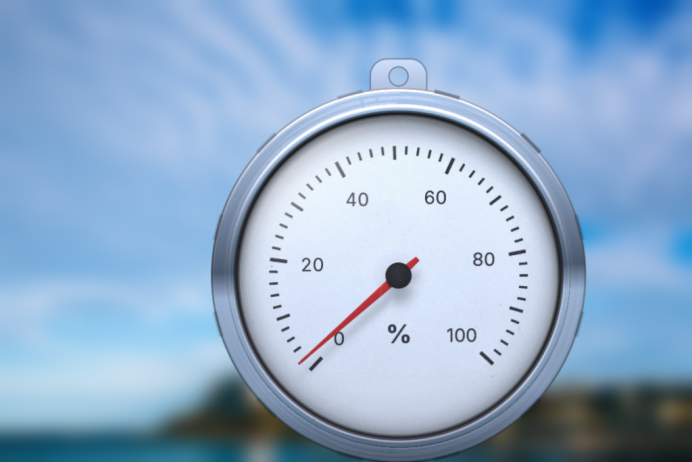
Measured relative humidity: 2 %
